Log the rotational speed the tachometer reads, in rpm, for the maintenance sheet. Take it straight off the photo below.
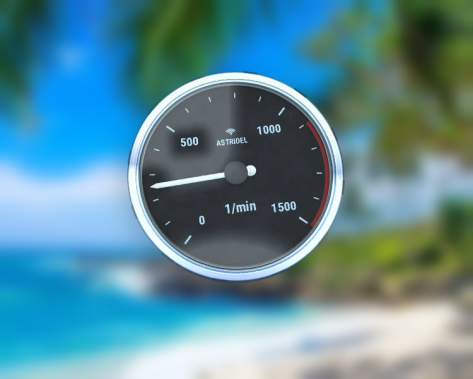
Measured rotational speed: 250 rpm
